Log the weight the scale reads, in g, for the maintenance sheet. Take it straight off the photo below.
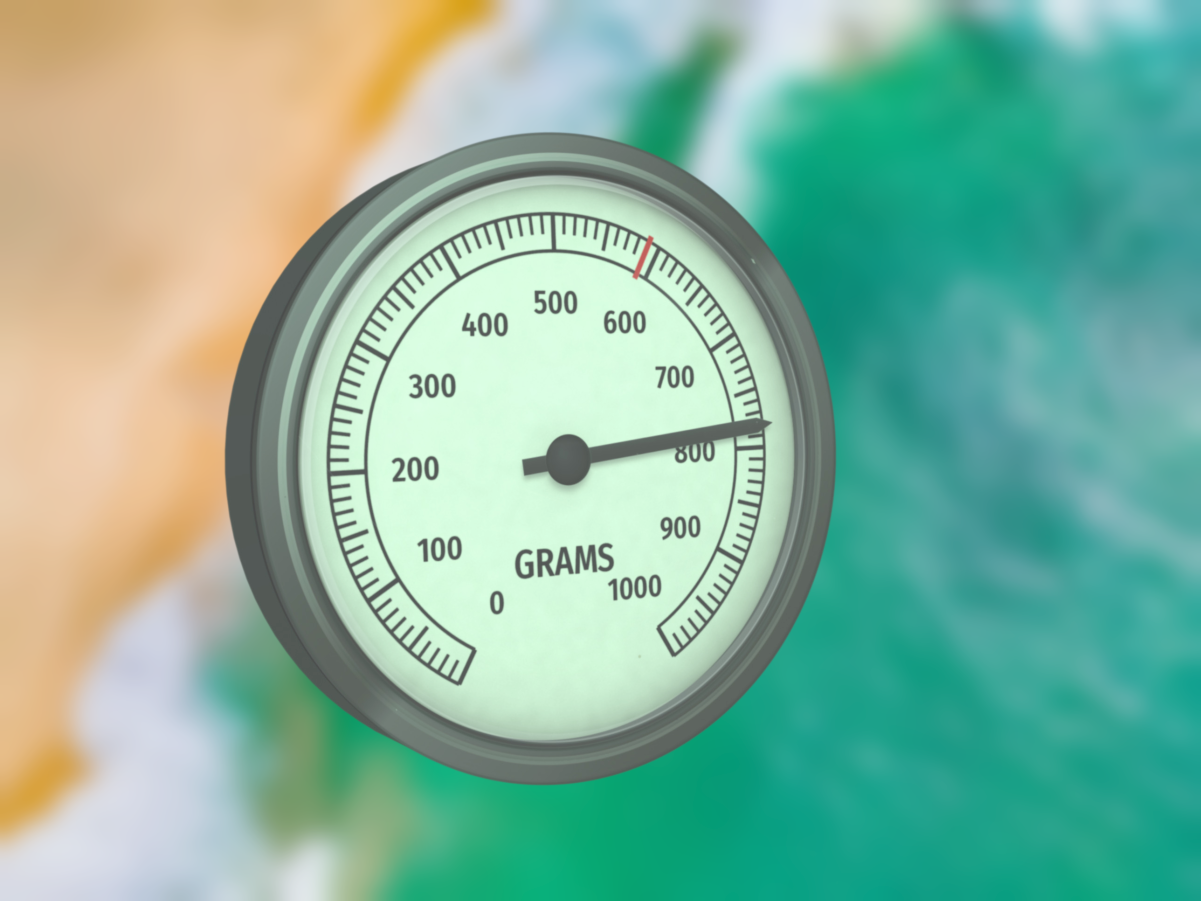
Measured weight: 780 g
